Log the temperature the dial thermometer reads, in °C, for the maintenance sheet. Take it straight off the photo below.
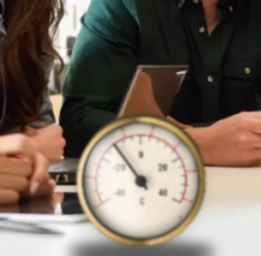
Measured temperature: -12 °C
